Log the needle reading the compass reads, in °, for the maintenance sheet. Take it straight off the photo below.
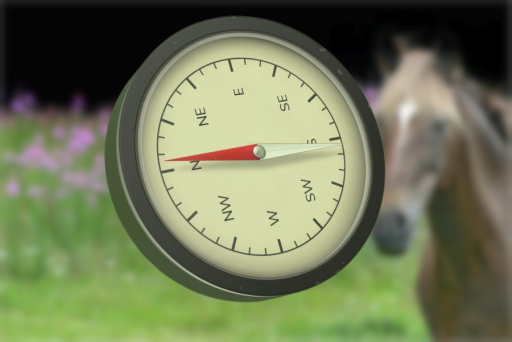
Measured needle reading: 5 °
